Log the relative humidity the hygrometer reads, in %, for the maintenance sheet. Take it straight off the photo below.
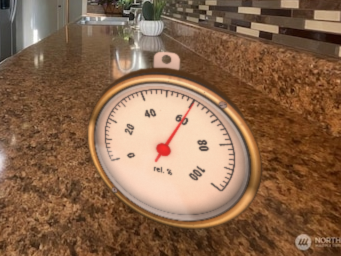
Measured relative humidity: 60 %
